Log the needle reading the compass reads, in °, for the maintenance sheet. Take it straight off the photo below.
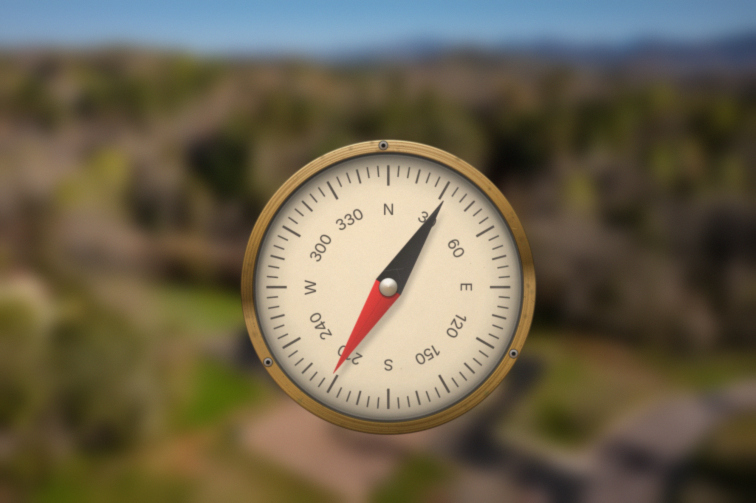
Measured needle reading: 212.5 °
